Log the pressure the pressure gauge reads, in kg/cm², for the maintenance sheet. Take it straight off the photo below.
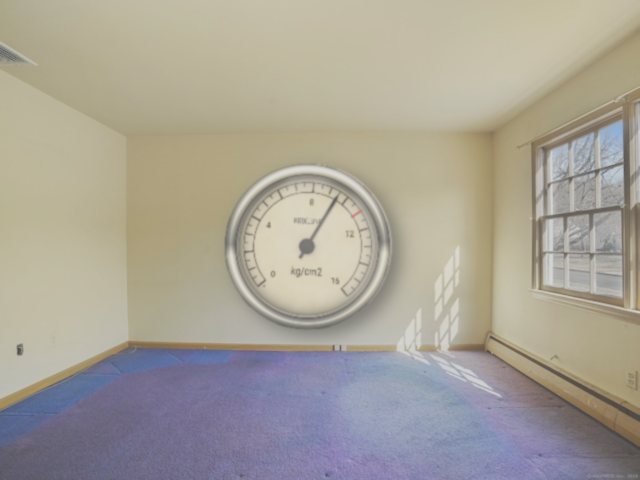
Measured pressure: 9.5 kg/cm²
